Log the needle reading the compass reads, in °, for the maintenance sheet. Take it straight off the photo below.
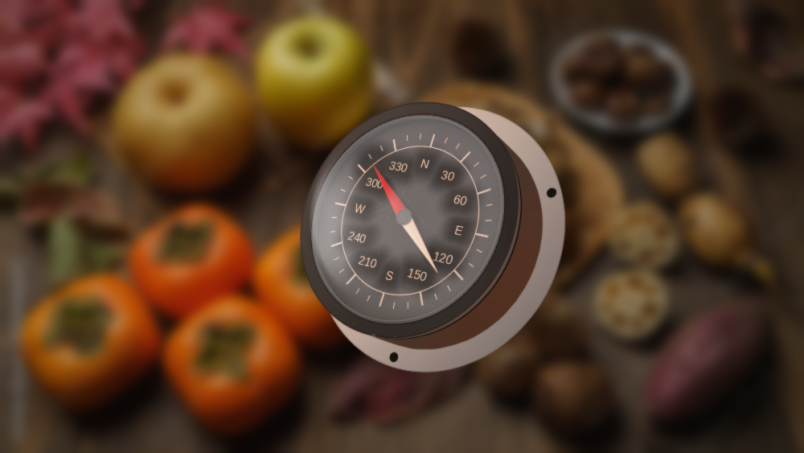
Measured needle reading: 310 °
